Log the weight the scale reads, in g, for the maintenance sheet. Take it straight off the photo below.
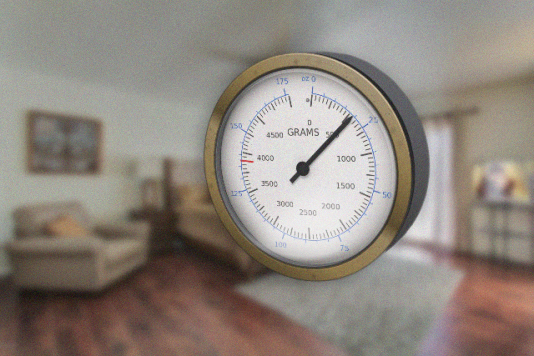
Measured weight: 550 g
